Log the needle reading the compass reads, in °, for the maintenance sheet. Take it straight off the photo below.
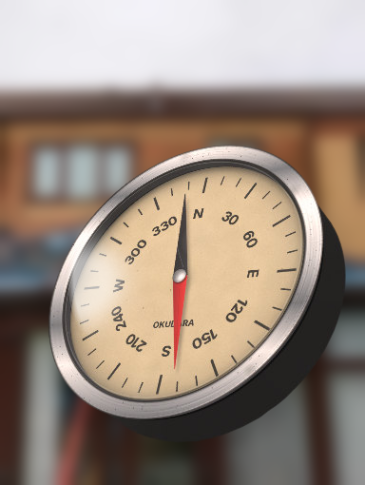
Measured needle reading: 170 °
